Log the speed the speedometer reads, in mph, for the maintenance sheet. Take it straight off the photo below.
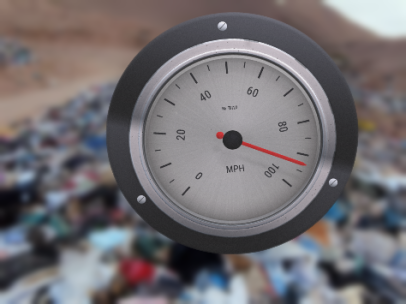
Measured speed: 92.5 mph
